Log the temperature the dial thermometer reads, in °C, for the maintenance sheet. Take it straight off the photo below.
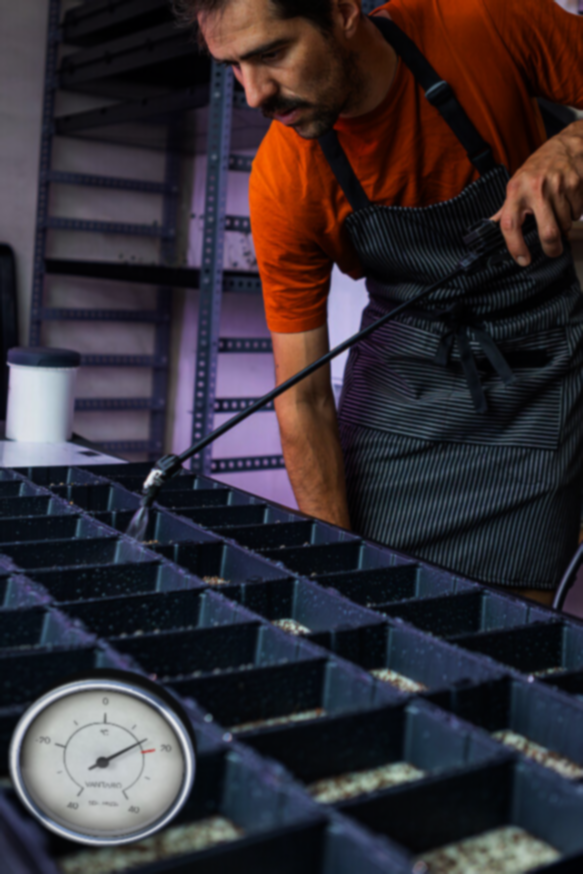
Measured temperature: 15 °C
